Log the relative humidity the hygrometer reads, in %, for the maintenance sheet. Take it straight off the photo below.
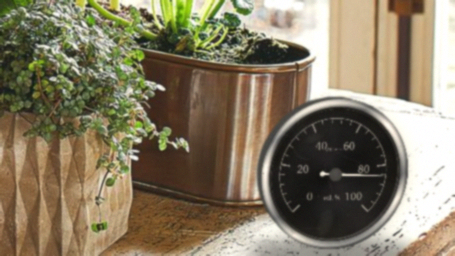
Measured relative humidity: 84 %
